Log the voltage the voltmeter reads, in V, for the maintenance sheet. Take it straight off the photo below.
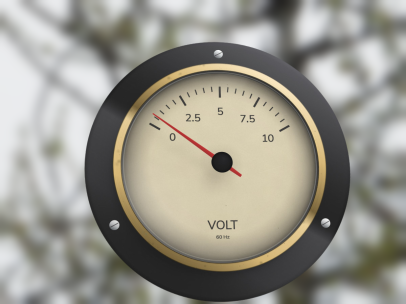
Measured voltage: 0.5 V
